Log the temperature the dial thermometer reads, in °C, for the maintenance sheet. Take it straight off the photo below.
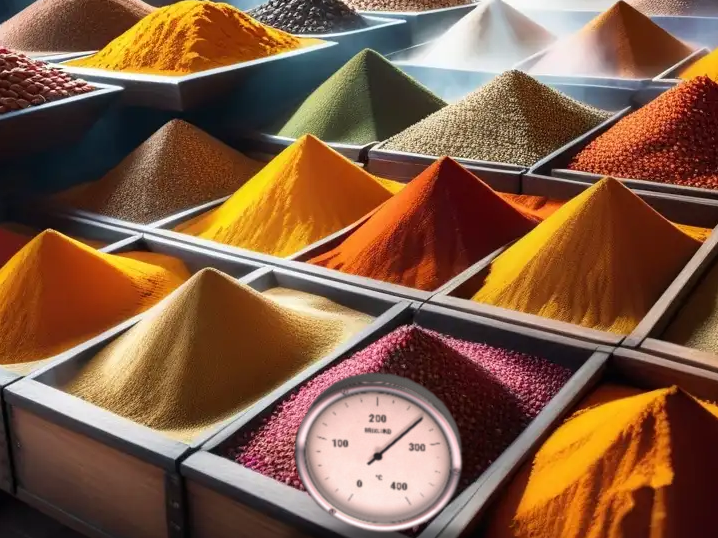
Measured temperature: 260 °C
